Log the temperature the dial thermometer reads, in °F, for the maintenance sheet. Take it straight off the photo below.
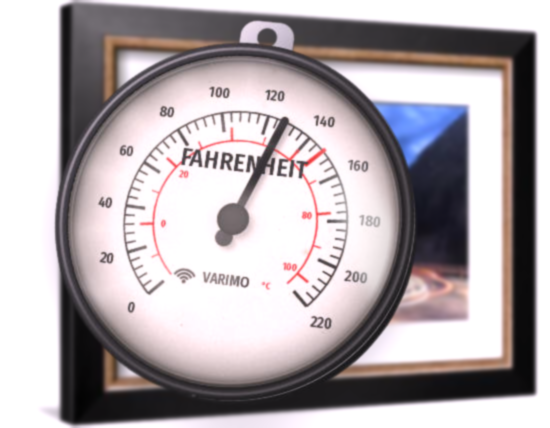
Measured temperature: 128 °F
